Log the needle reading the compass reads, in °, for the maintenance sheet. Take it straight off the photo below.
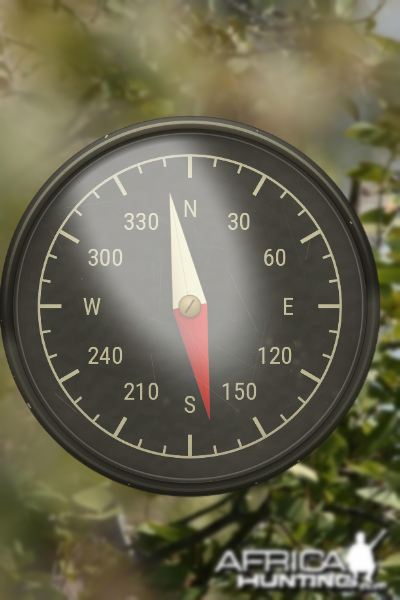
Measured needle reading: 170 °
